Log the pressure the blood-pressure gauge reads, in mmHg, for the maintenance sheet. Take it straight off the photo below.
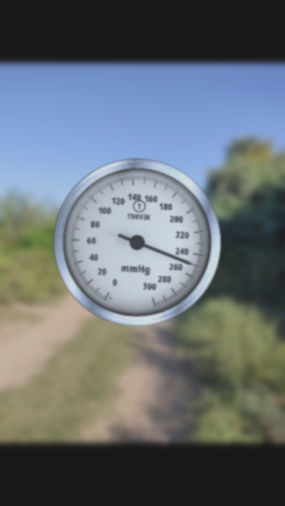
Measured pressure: 250 mmHg
